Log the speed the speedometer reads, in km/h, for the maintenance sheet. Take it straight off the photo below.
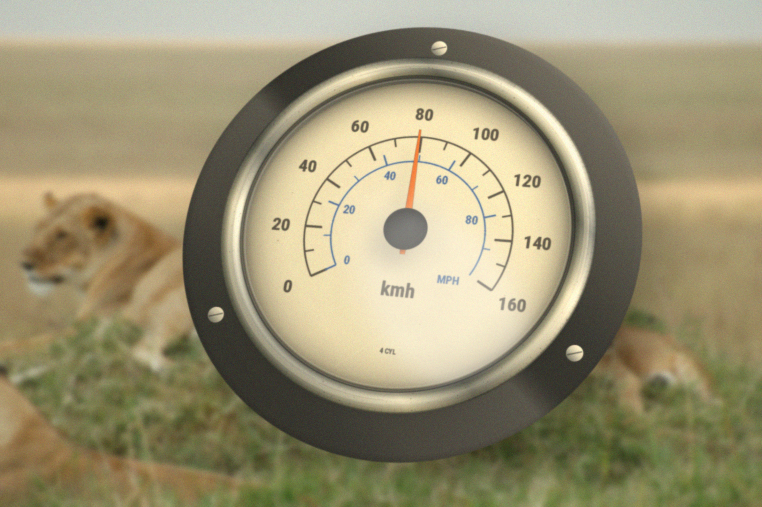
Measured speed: 80 km/h
